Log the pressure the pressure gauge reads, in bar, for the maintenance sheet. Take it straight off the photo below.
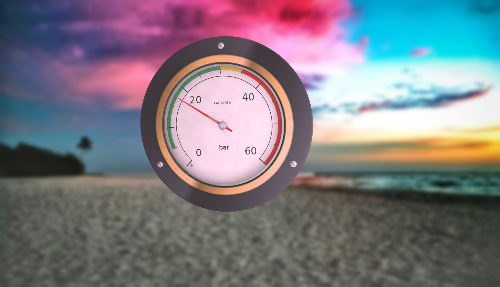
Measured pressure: 17.5 bar
